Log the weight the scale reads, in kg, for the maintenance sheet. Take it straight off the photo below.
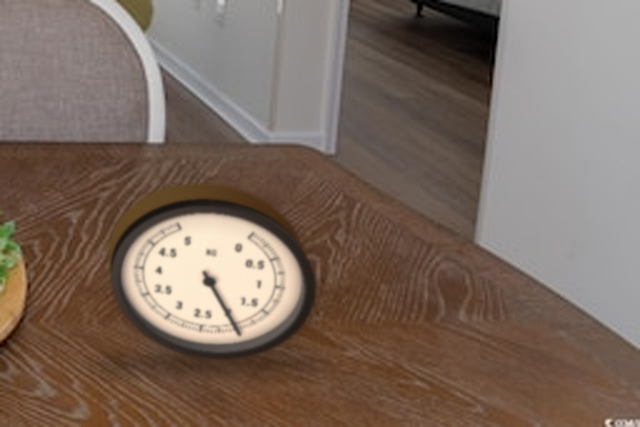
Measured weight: 2 kg
